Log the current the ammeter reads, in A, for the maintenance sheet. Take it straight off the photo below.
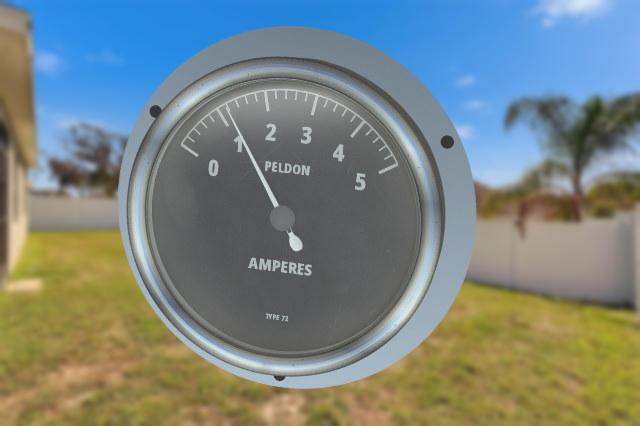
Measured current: 1.2 A
